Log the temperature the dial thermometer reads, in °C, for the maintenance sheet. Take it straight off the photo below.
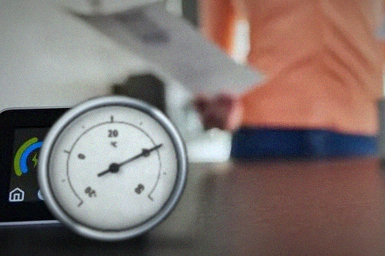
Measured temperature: 40 °C
